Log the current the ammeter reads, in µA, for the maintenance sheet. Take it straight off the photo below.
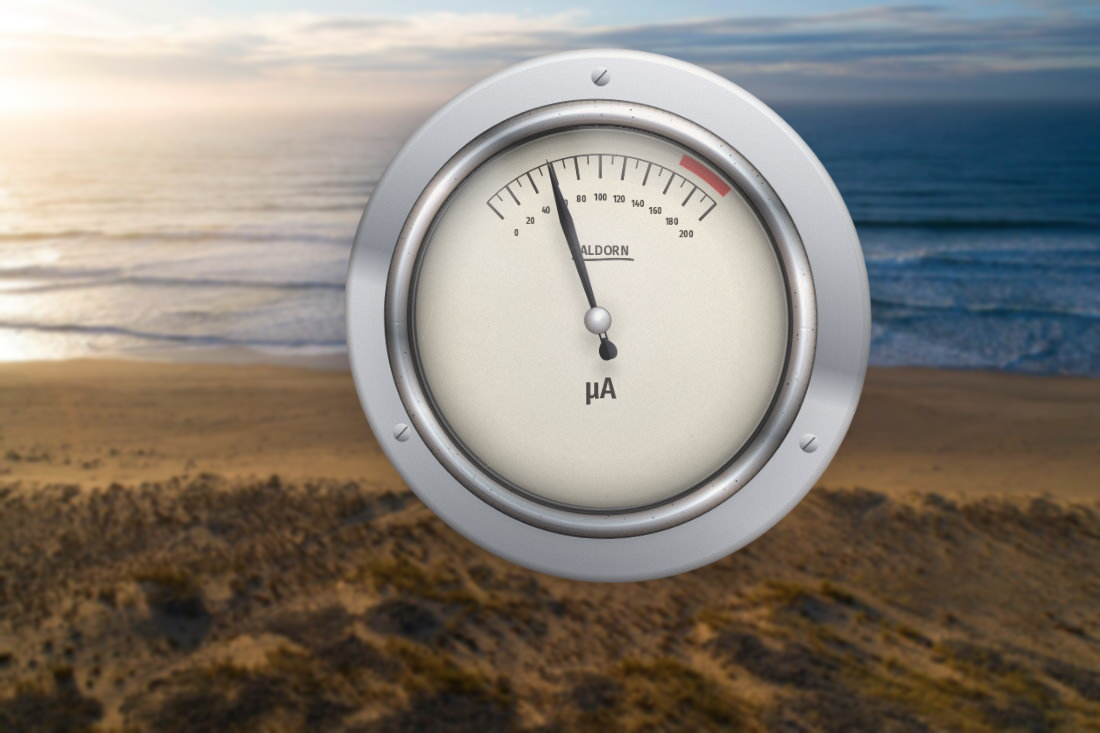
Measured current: 60 µA
